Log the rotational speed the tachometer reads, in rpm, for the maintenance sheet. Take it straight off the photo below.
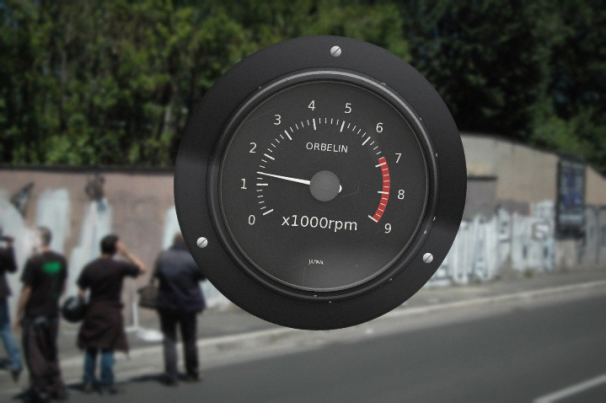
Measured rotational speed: 1400 rpm
